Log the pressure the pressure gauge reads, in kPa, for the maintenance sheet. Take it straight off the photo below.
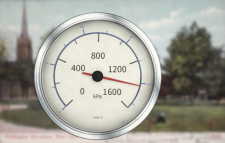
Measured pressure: 1400 kPa
